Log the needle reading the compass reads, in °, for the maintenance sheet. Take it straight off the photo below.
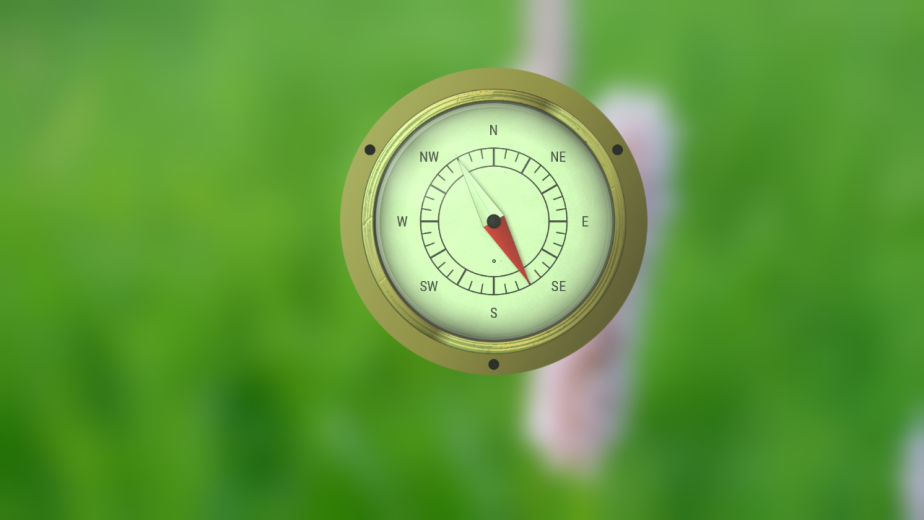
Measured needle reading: 150 °
